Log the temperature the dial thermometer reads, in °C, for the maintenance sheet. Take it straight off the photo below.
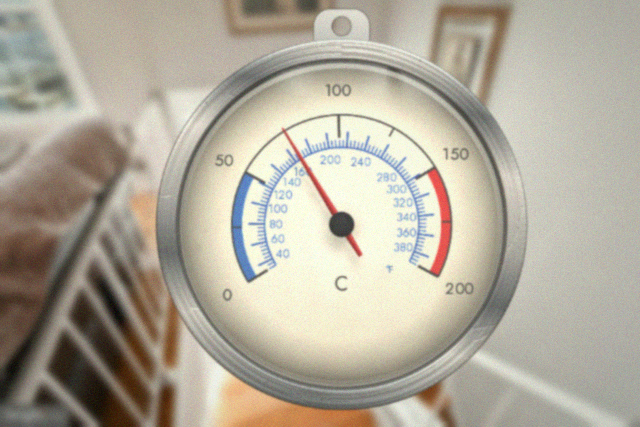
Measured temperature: 75 °C
